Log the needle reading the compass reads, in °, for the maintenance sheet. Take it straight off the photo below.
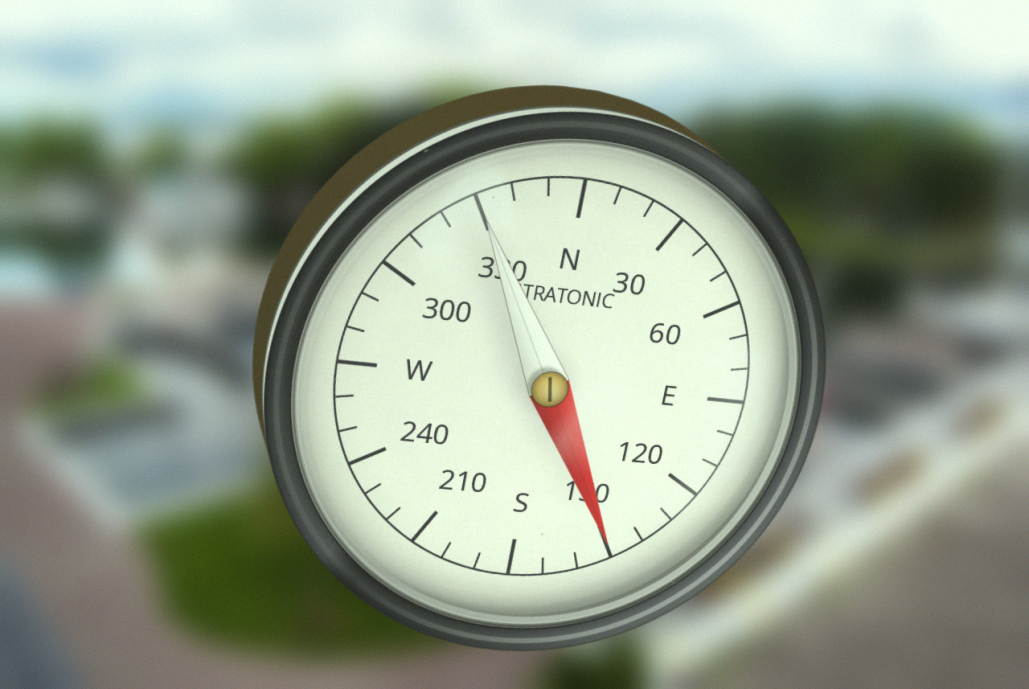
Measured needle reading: 150 °
